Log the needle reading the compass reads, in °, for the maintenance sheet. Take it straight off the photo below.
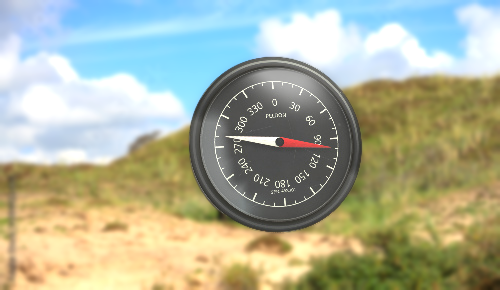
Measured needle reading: 100 °
